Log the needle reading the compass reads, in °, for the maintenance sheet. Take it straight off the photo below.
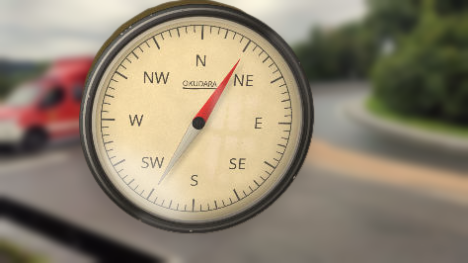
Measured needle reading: 30 °
